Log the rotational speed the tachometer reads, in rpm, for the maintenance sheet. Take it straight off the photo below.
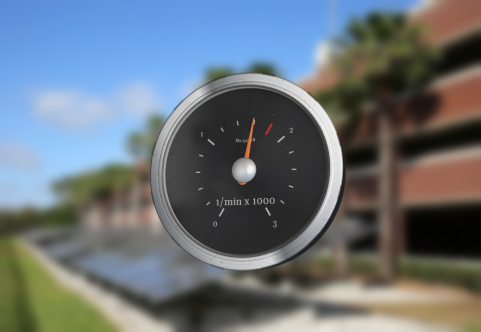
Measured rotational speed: 1600 rpm
